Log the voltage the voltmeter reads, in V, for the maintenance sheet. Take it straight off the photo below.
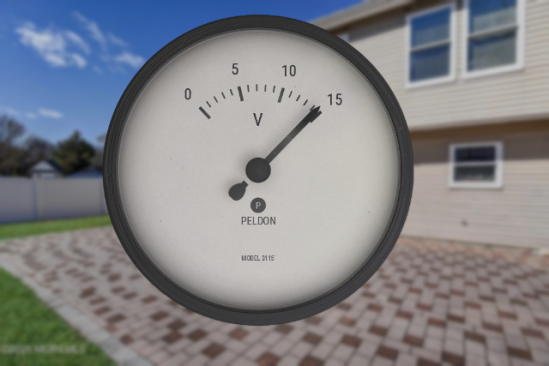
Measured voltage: 14.5 V
